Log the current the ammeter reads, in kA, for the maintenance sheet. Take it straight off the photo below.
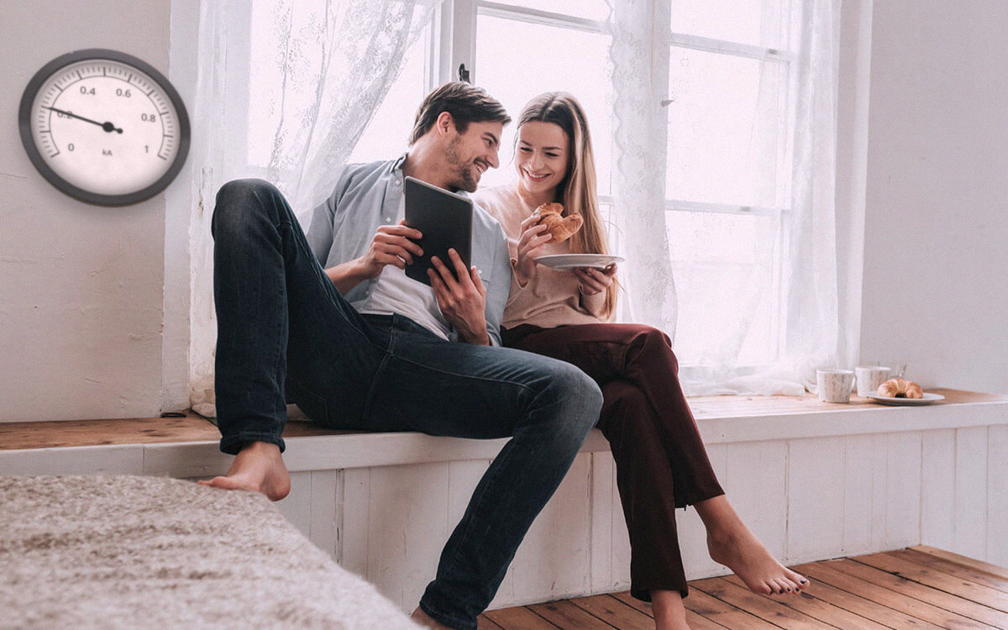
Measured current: 0.2 kA
